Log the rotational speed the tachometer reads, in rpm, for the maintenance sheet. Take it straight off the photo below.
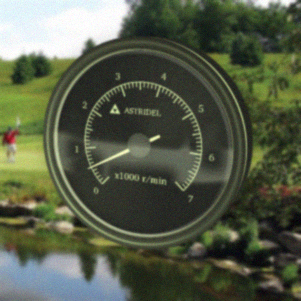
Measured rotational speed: 500 rpm
